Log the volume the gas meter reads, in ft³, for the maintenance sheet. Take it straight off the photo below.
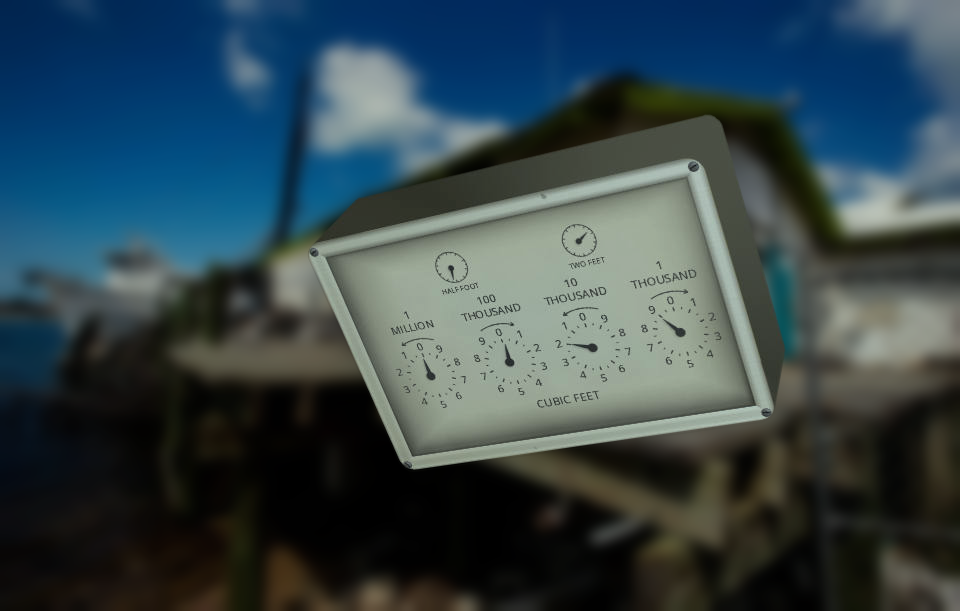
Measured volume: 1900 ft³
